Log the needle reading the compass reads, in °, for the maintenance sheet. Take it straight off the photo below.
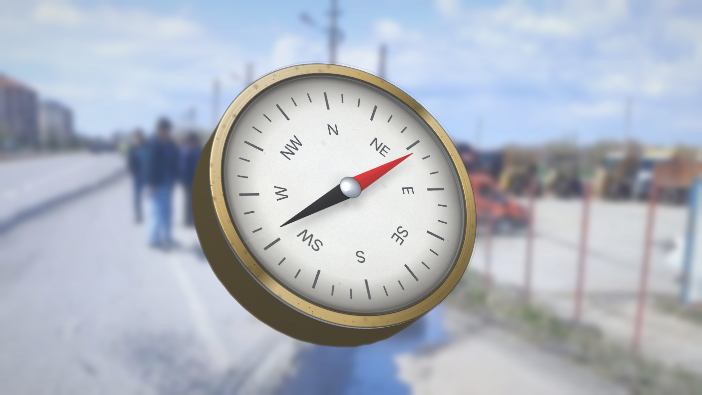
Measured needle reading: 65 °
